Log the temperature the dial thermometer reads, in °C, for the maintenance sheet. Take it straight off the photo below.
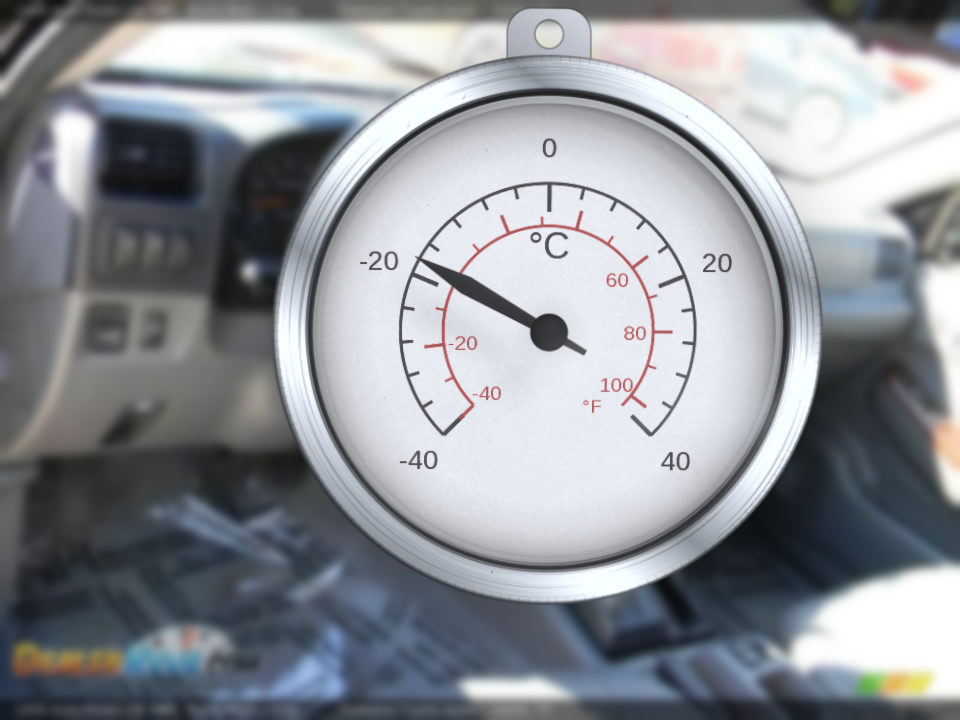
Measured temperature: -18 °C
